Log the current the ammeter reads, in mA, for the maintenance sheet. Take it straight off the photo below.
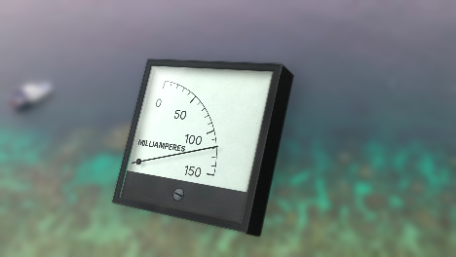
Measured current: 120 mA
